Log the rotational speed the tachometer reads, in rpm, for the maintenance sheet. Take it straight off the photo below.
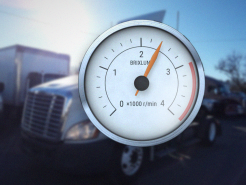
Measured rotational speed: 2400 rpm
